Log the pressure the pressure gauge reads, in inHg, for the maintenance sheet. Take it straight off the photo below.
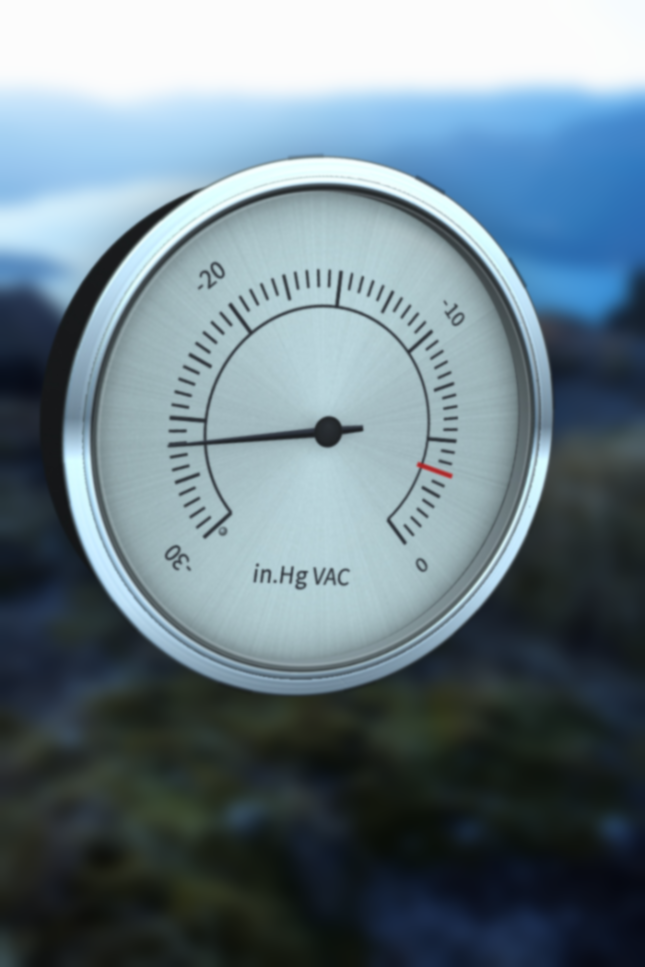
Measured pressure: -26 inHg
